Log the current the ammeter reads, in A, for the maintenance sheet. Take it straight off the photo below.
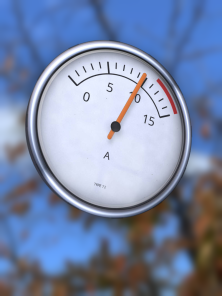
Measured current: 9.5 A
